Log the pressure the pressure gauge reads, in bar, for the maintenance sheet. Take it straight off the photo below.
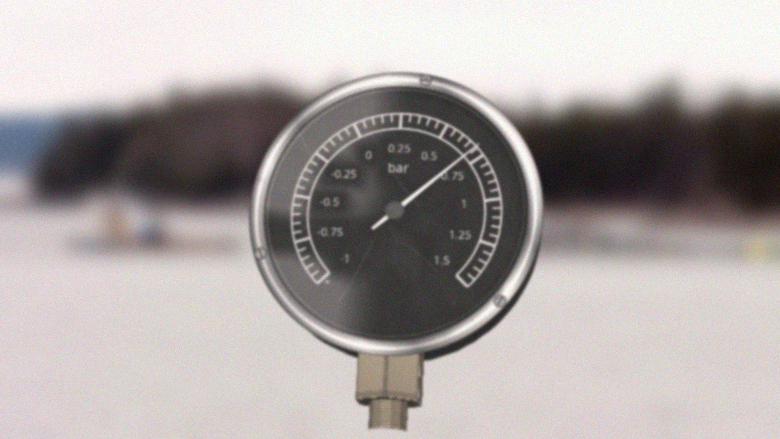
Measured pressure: 0.7 bar
